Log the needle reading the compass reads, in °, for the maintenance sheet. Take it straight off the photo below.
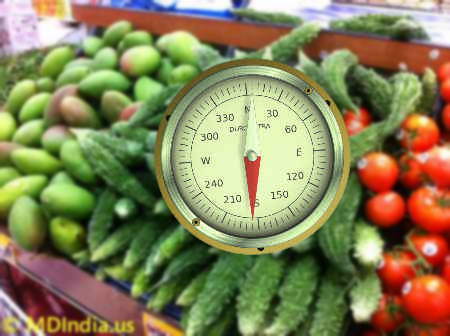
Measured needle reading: 185 °
